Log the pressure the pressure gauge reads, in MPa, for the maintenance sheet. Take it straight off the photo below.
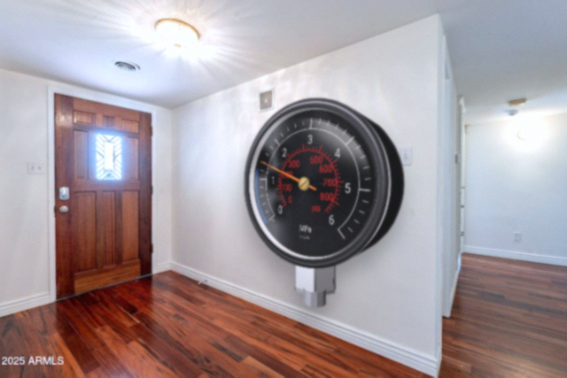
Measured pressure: 1.4 MPa
